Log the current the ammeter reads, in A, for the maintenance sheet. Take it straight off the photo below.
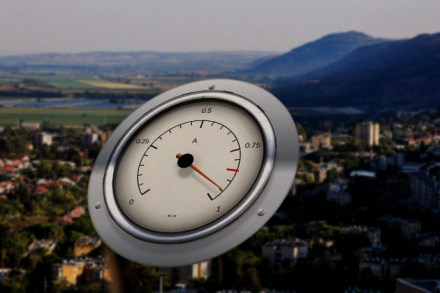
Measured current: 0.95 A
